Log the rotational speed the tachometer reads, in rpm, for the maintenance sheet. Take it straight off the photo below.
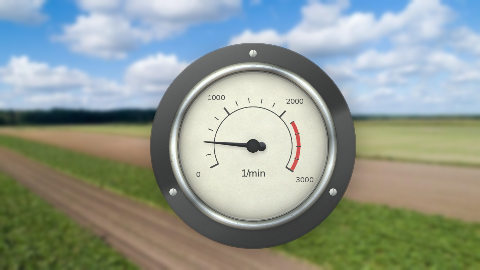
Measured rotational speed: 400 rpm
